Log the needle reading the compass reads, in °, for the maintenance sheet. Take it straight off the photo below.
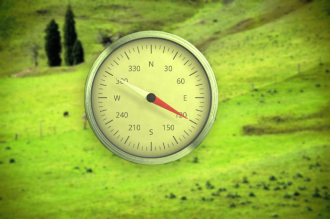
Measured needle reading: 120 °
